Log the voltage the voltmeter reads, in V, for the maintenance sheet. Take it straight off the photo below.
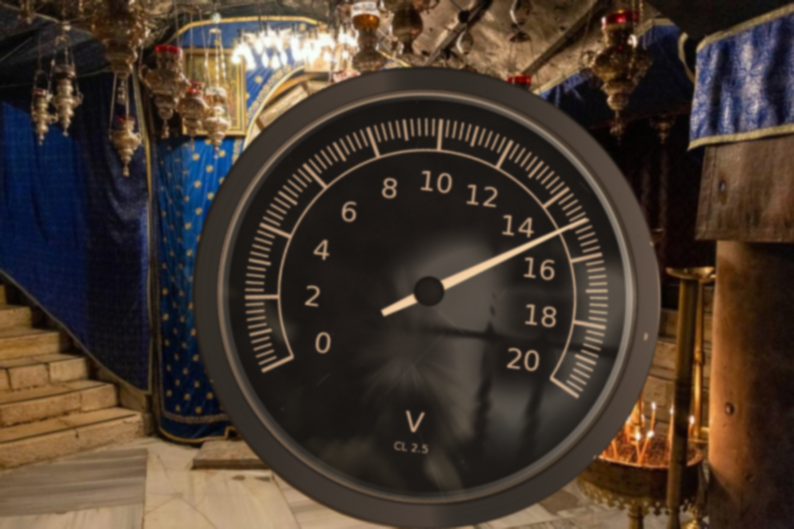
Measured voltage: 15 V
